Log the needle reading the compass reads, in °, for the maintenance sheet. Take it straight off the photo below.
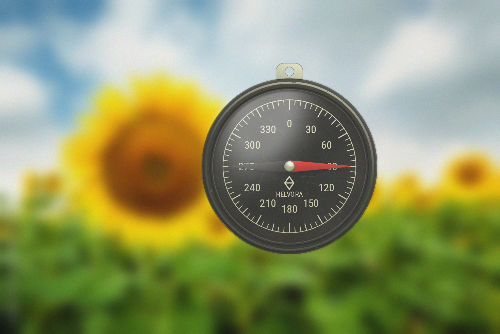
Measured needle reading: 90 °
